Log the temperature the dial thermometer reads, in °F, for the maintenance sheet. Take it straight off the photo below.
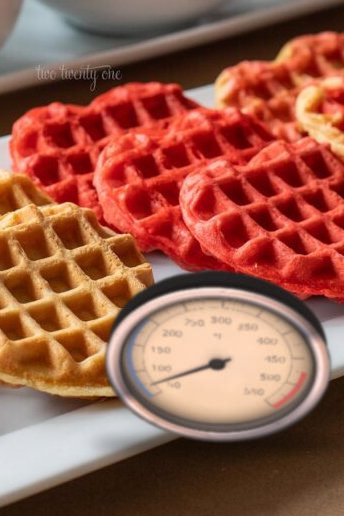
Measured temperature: 75 °F
